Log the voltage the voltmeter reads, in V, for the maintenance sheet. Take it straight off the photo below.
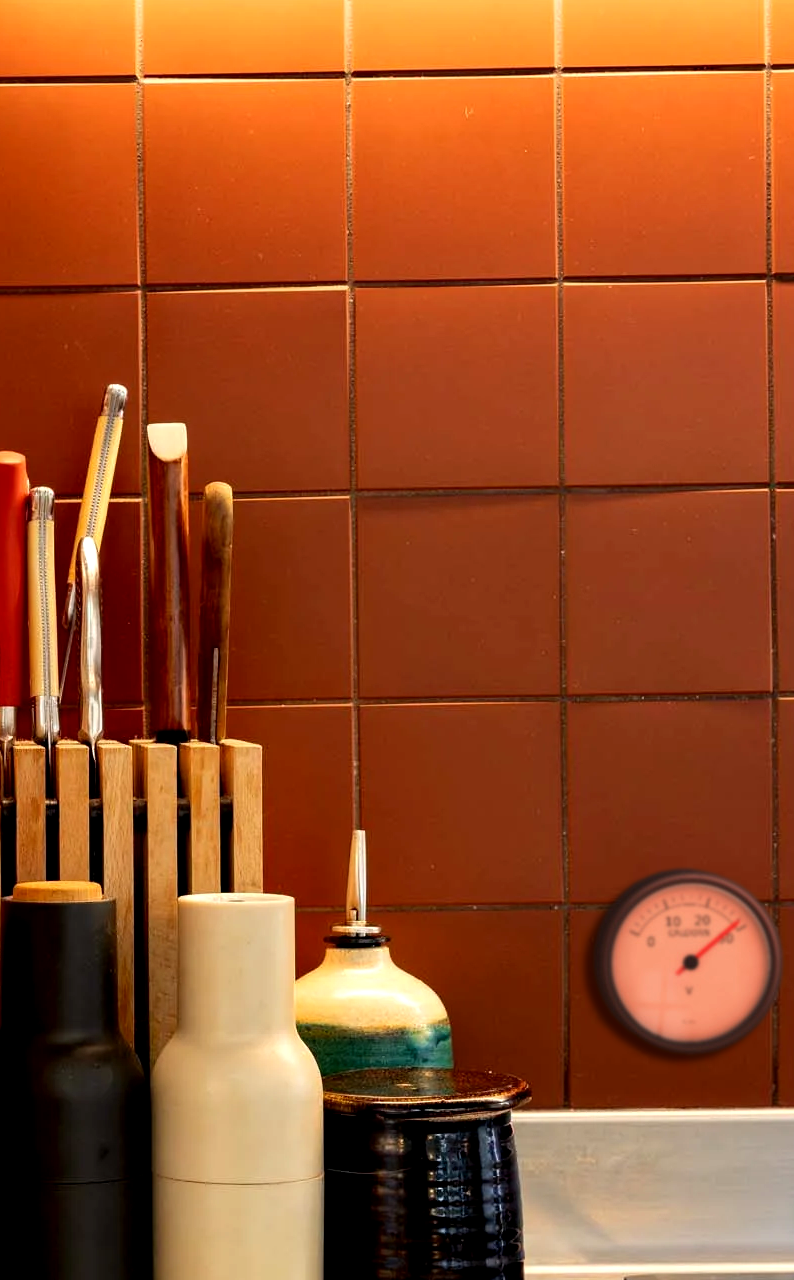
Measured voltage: 28 V
